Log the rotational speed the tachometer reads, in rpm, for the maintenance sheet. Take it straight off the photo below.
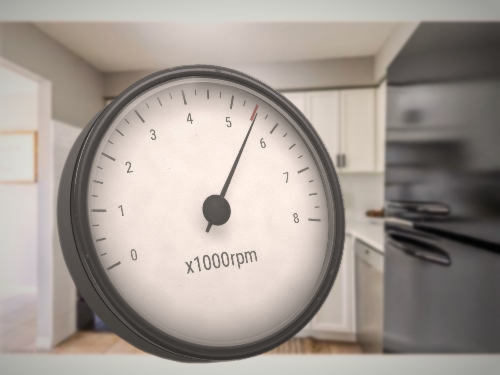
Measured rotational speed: 5500 rpm
